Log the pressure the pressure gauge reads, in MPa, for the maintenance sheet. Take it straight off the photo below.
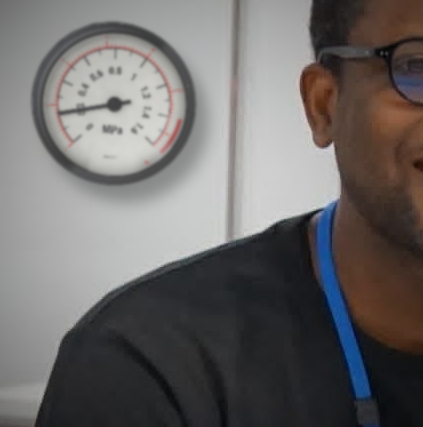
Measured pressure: 0.2 MPa
